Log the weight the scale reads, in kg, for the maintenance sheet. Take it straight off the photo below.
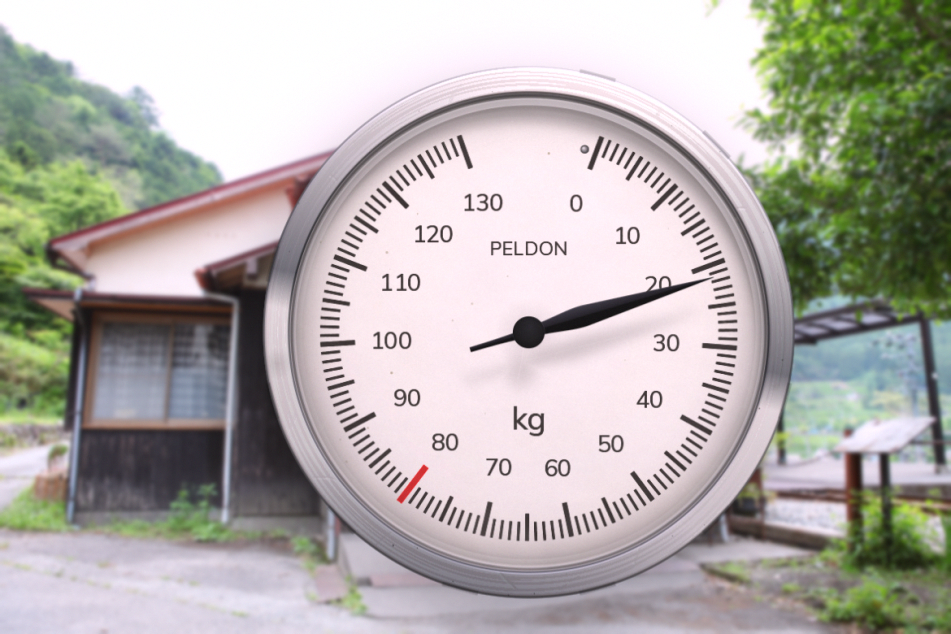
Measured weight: 21.5 kg
